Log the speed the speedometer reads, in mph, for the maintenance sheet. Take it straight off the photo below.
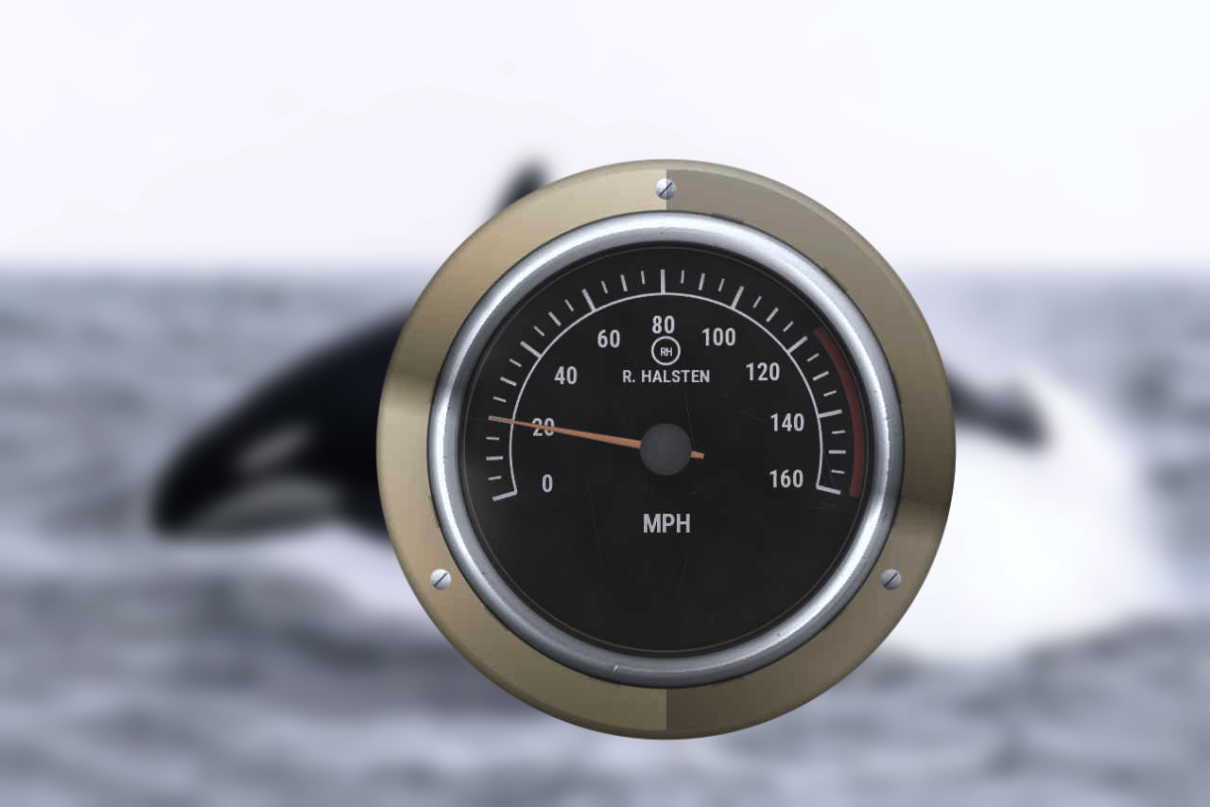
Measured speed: 20 mph
